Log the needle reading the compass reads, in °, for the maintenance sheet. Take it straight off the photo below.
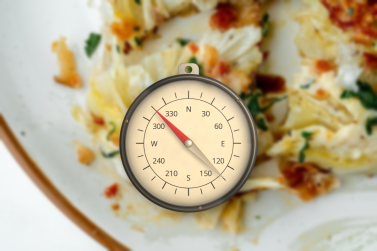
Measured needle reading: 315 °
